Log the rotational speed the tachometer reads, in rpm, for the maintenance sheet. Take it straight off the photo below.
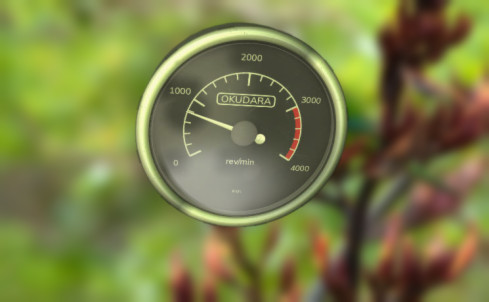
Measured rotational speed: 800 rpm
